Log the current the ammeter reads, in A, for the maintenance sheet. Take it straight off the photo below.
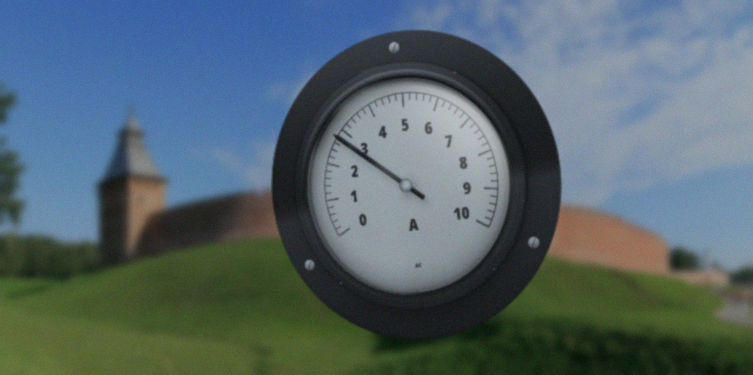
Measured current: 2.8 A
